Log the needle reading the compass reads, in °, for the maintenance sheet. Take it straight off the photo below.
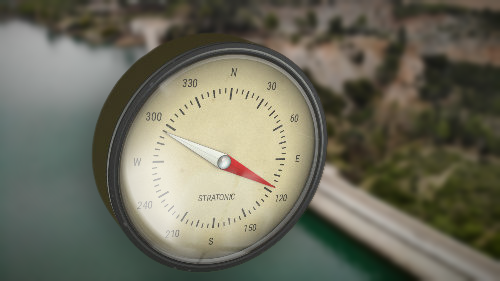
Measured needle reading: 115 °
